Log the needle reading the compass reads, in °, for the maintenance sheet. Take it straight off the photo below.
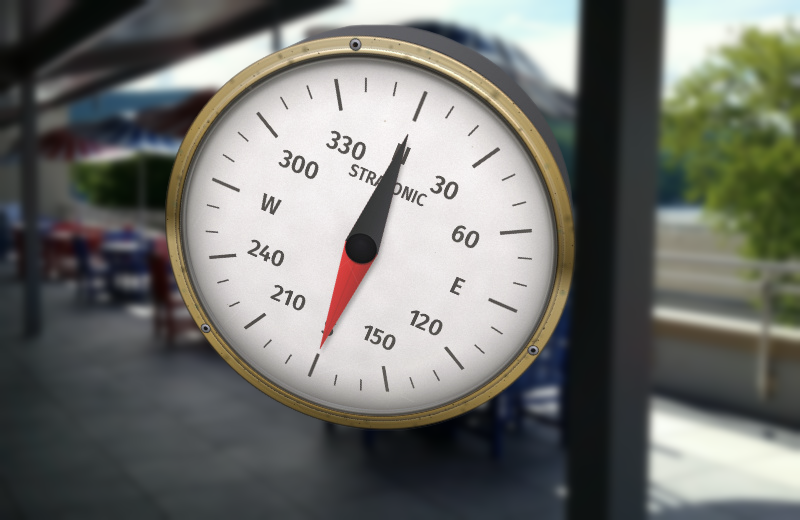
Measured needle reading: 180 °
